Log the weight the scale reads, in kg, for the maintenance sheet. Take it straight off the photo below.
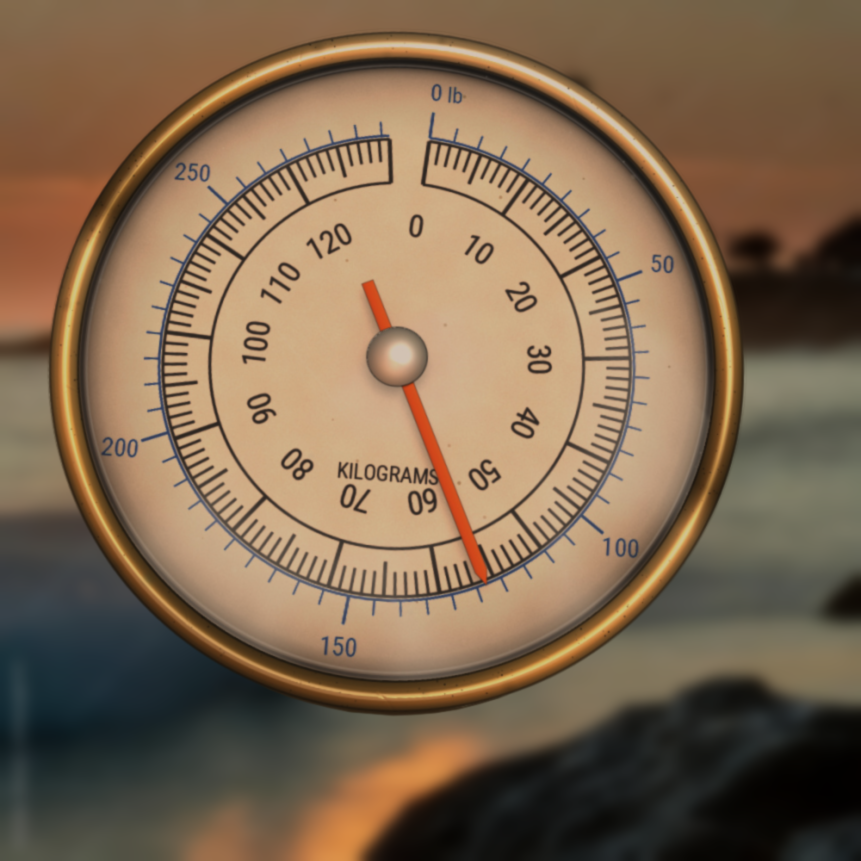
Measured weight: 56 kg
